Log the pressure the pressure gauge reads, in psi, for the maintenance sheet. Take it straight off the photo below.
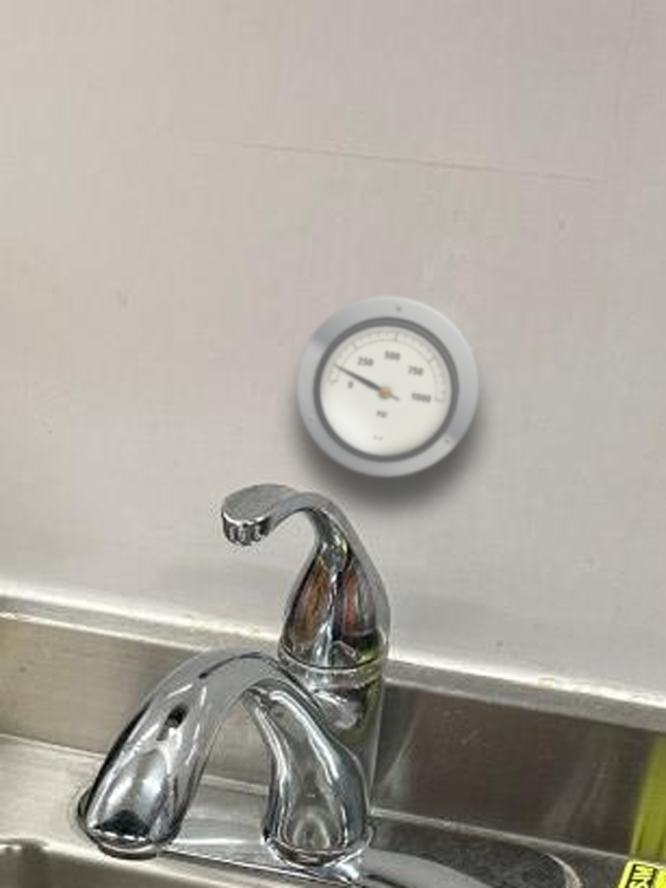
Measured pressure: 100 psi
